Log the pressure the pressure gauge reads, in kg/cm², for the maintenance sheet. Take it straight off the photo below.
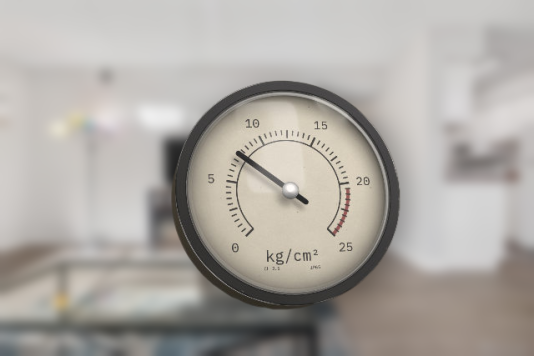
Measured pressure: 7.5 kg/cm²
